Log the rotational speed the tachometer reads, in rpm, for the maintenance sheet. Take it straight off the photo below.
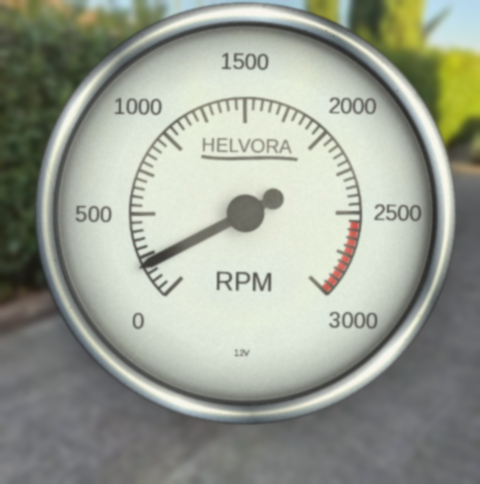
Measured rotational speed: 200 rpm
